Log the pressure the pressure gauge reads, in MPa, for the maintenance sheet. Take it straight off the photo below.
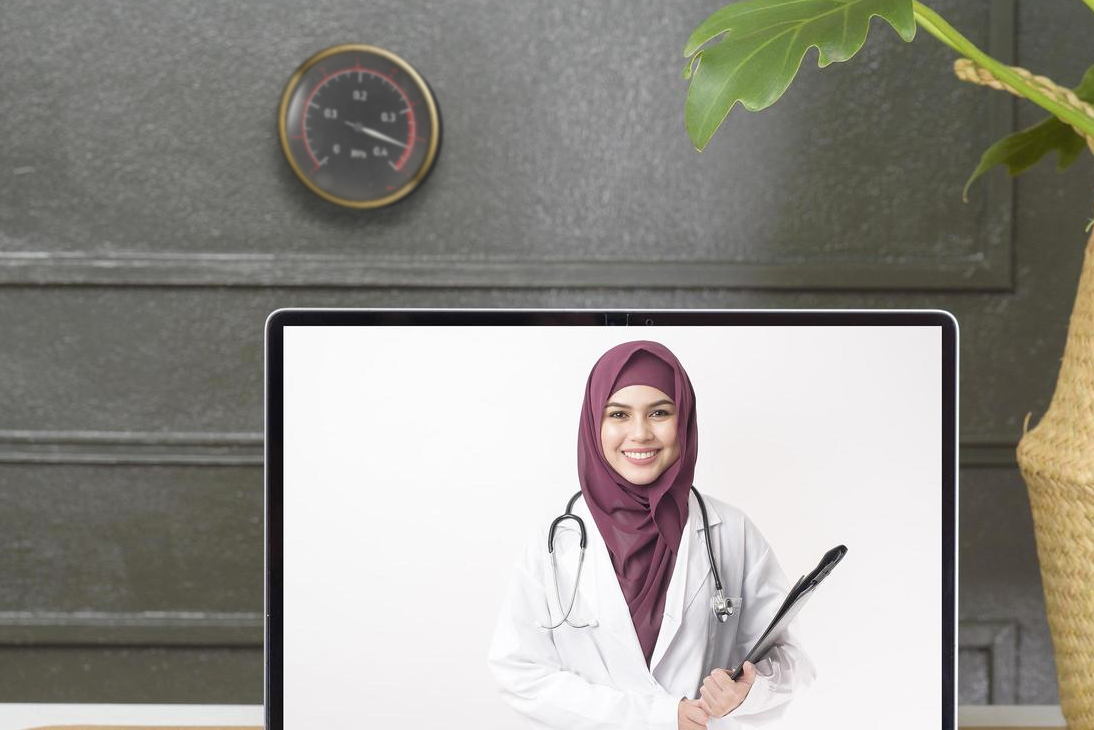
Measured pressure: 0.36 MPa
